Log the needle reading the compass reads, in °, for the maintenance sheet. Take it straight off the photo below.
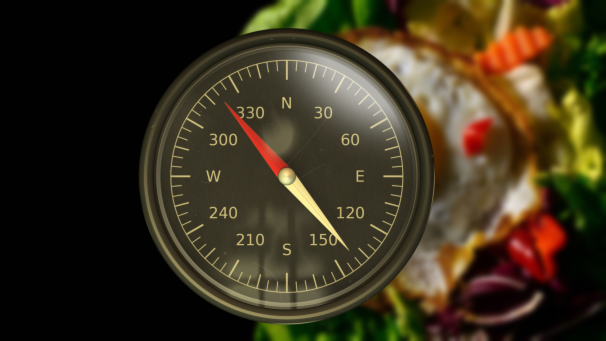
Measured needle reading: 320 °
